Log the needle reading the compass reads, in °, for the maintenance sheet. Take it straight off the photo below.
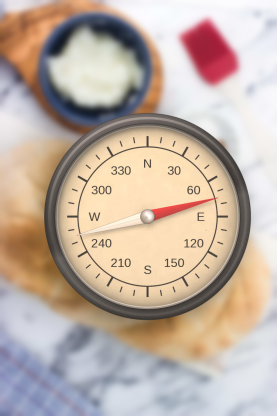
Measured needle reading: 75 °
